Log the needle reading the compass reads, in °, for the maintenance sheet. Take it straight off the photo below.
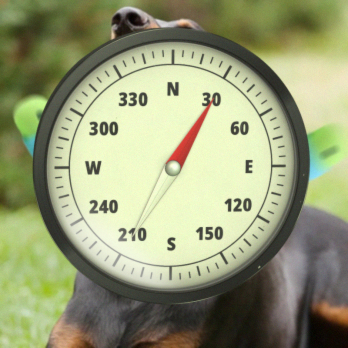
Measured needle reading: 30 °
